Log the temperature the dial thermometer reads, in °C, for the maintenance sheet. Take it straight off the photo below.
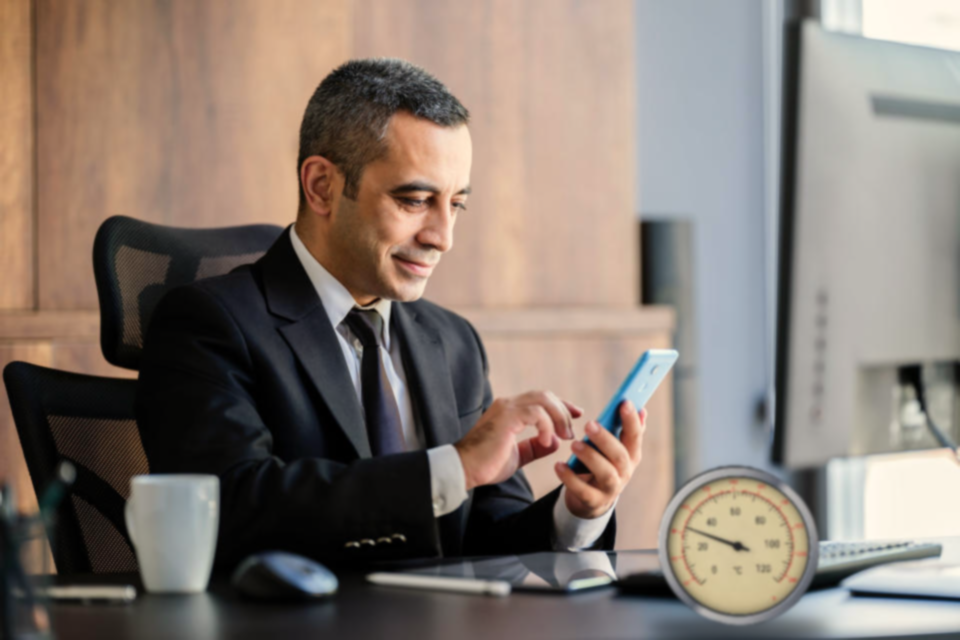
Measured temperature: 30 °C
